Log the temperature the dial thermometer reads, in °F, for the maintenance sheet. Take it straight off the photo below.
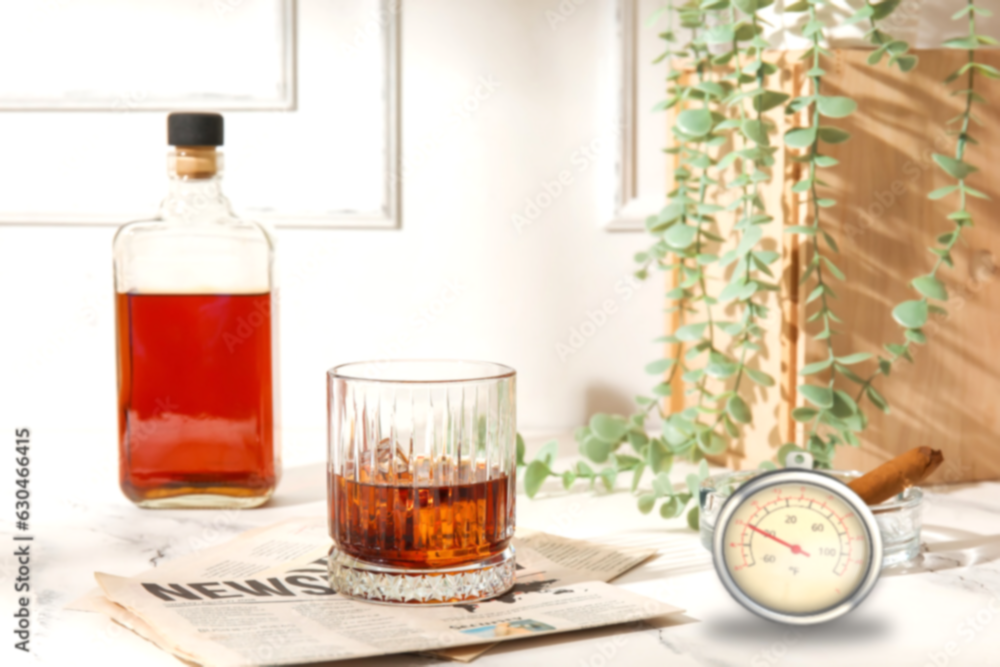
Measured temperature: -20 °F
